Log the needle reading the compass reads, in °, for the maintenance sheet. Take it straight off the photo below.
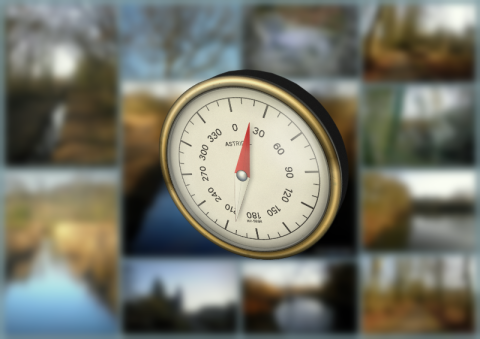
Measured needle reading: 20 °
